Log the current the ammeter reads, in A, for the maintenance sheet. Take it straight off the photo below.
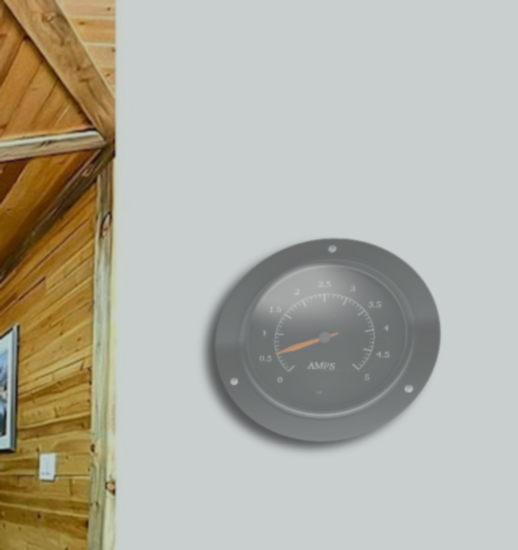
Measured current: 0.5 A
